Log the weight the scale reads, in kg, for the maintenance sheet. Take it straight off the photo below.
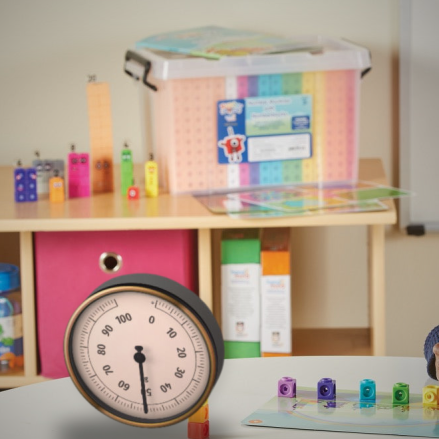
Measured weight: 50 kg
